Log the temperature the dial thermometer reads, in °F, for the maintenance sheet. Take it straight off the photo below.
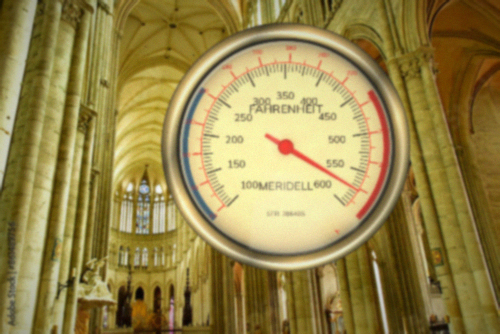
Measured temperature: 575 °F
